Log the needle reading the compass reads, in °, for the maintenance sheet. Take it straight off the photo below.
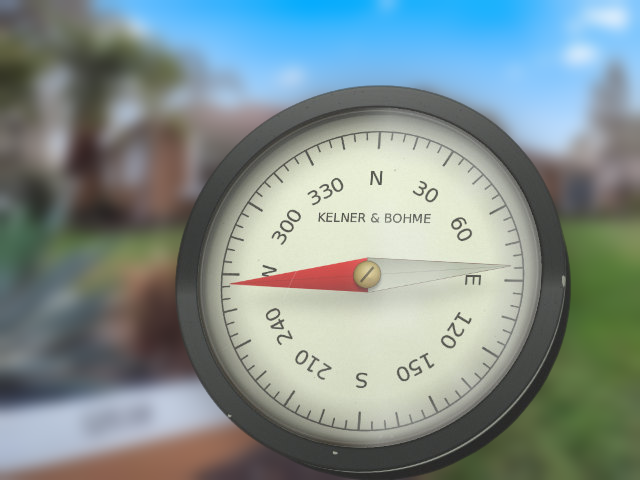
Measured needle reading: 265 °
